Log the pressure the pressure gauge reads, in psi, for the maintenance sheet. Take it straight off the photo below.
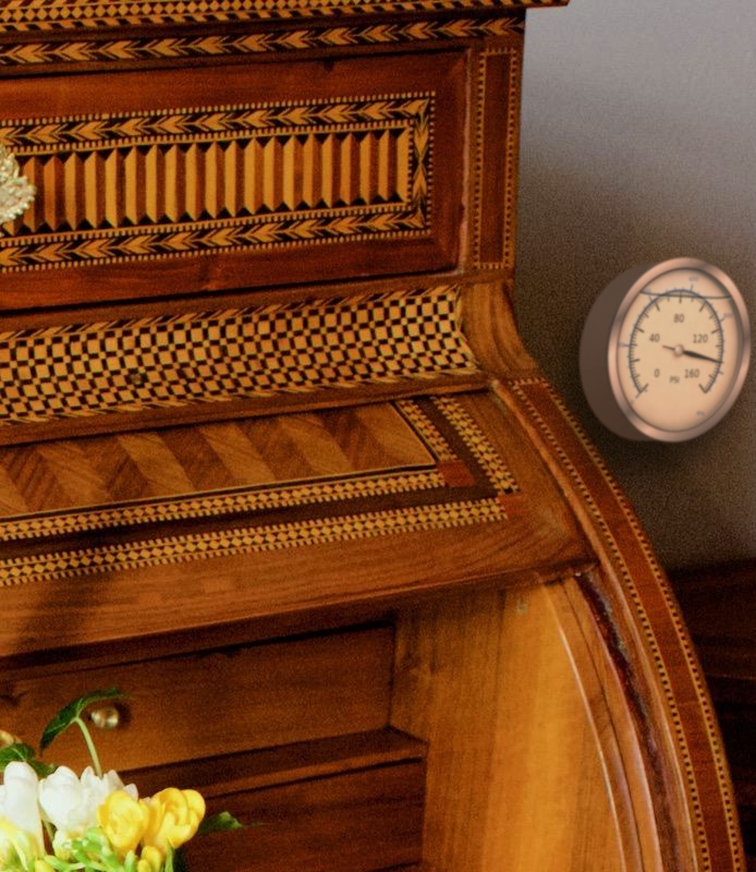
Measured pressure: 140 psi
